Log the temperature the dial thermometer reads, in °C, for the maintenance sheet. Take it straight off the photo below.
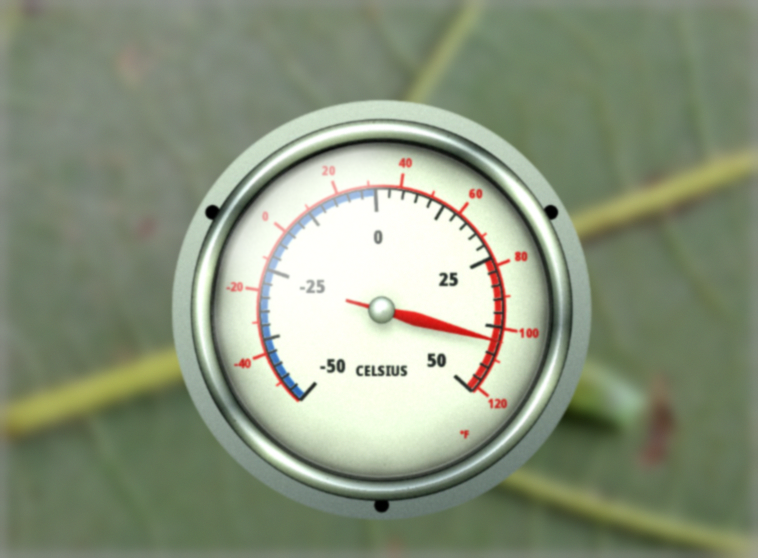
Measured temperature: 40 °C
